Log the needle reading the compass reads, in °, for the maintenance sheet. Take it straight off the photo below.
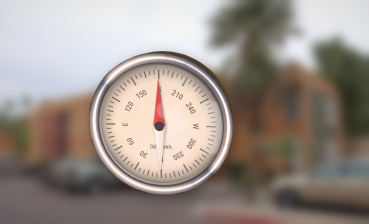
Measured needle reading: 180 °
